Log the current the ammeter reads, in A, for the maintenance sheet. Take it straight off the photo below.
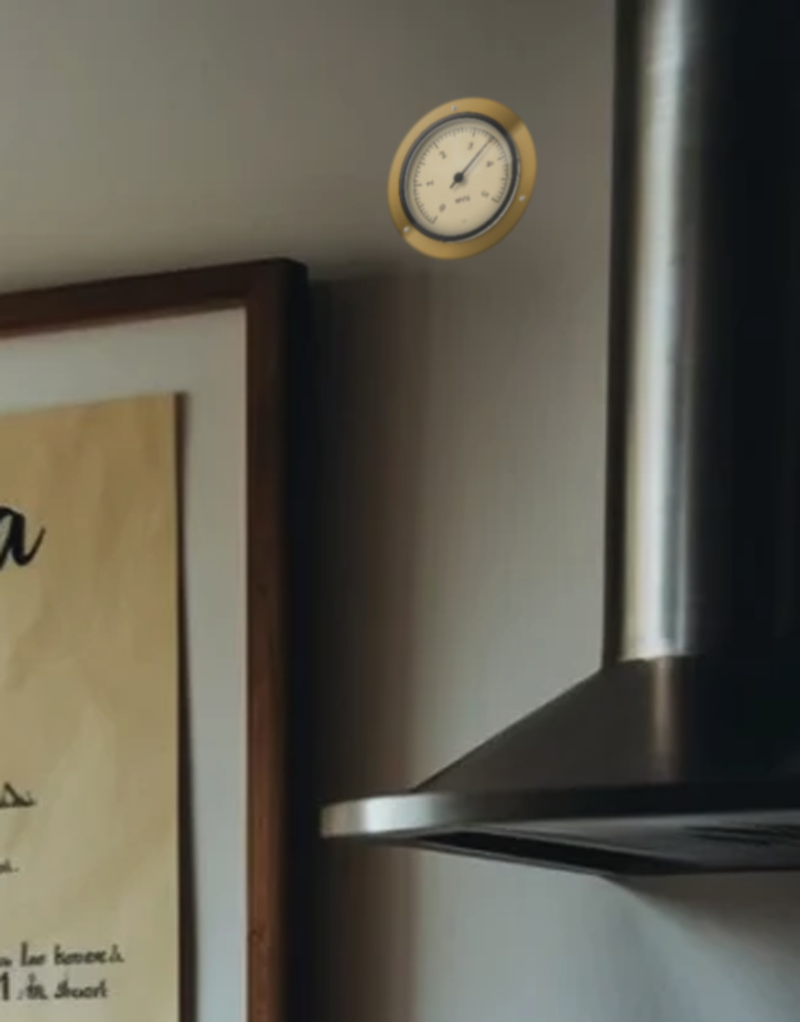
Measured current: 3.5 A
